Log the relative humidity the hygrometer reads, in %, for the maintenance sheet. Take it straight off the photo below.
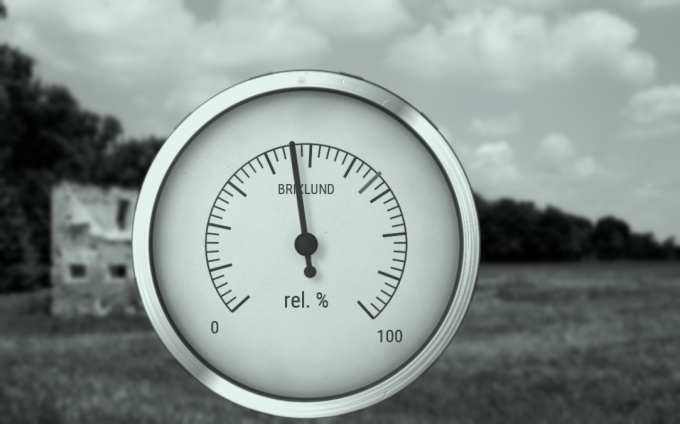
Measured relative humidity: 46 %
